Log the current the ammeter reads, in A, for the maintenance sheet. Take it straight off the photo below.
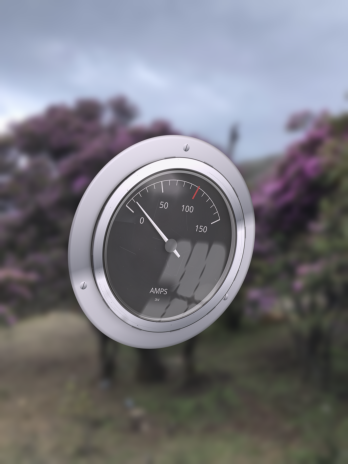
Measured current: 10 A
